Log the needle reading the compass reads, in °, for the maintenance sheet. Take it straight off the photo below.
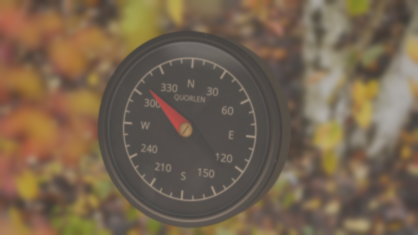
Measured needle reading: 310 °
